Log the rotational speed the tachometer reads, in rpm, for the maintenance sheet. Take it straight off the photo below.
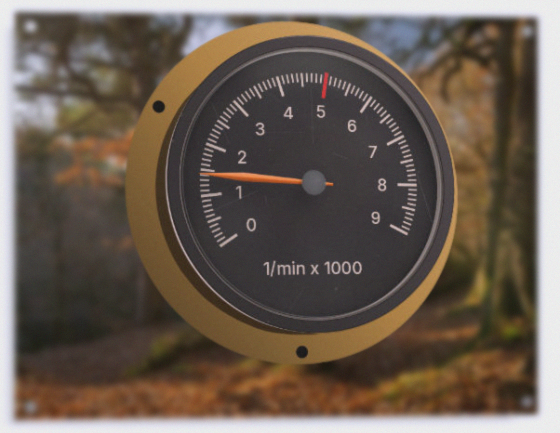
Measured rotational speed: 1400 rpm
